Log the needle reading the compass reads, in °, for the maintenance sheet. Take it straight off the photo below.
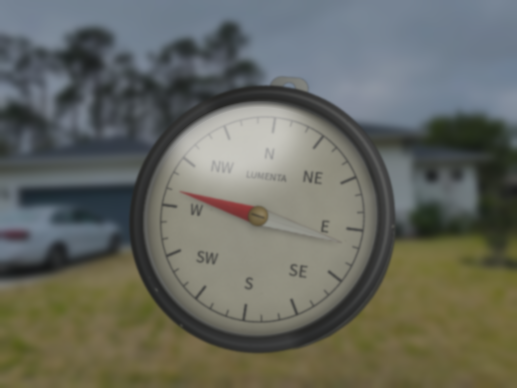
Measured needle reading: 280 °
